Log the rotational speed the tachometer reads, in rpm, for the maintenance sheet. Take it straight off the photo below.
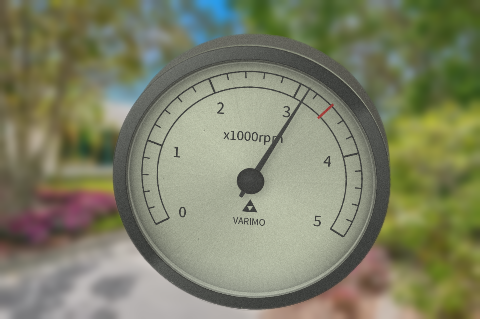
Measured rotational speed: 3100 rpm
